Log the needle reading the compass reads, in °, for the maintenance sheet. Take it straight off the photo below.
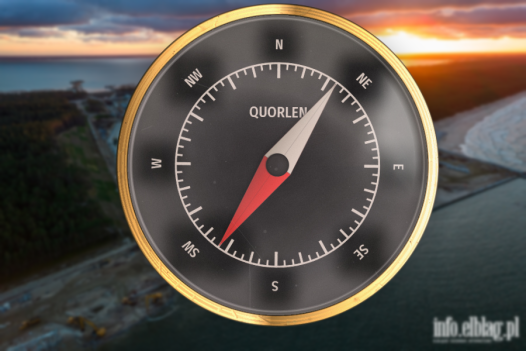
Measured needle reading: 215 °
